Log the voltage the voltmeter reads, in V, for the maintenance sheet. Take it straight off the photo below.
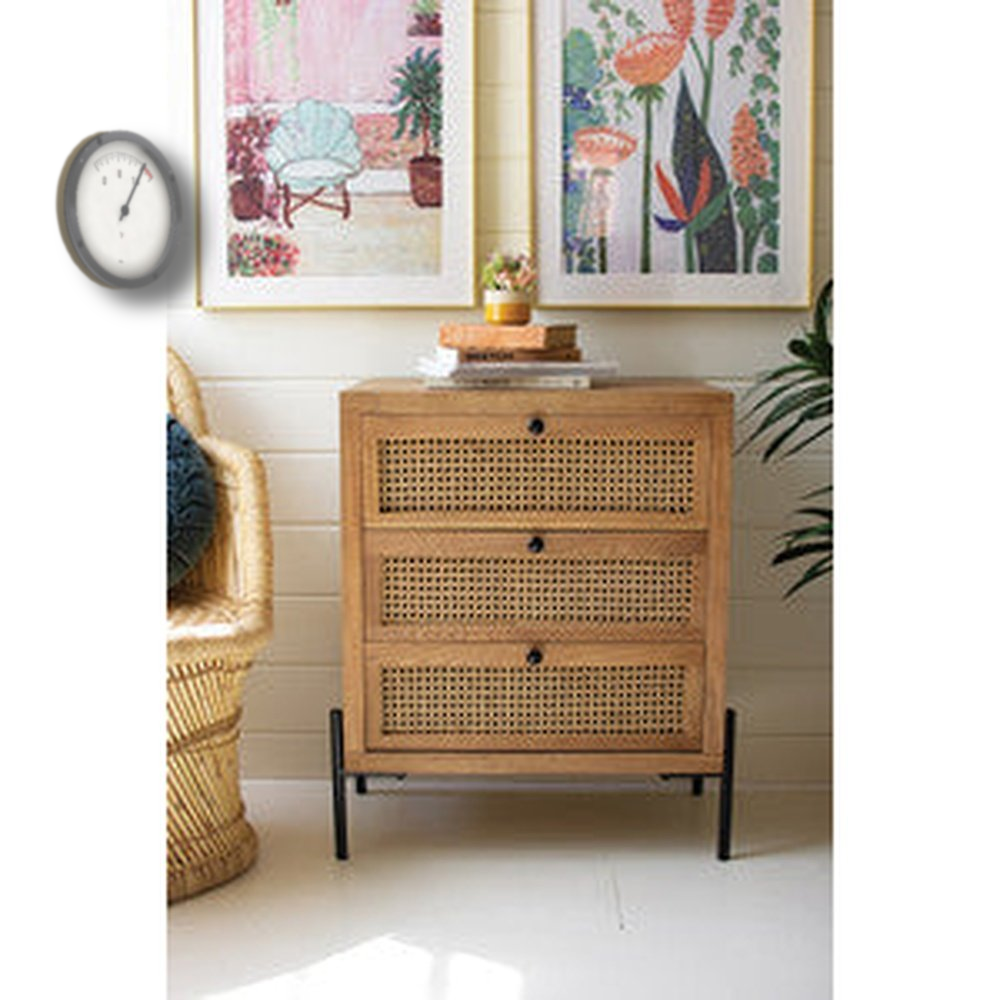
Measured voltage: 16 V
